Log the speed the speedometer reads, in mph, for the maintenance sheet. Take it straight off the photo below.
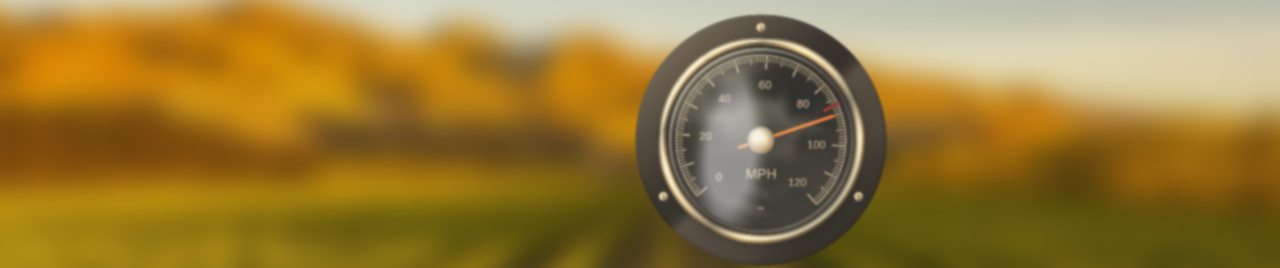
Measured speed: 90 mph
